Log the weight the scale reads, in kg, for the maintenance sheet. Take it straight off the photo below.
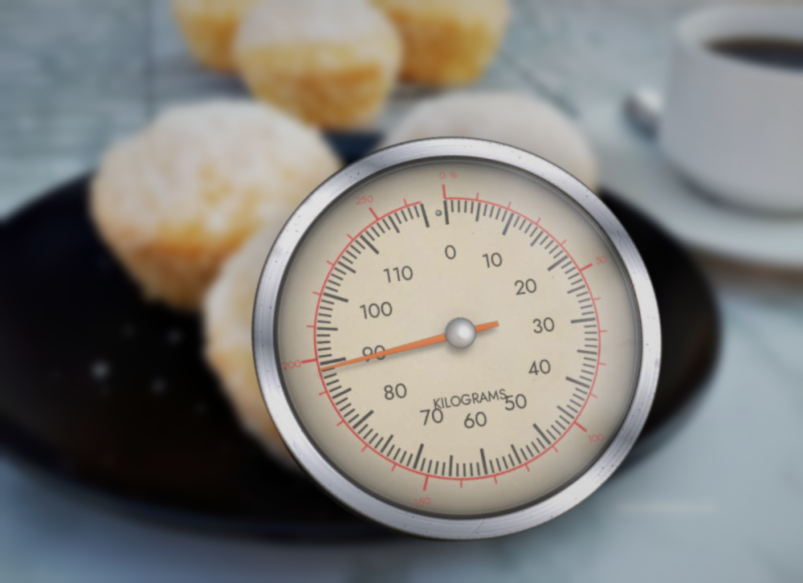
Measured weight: 89 kg
